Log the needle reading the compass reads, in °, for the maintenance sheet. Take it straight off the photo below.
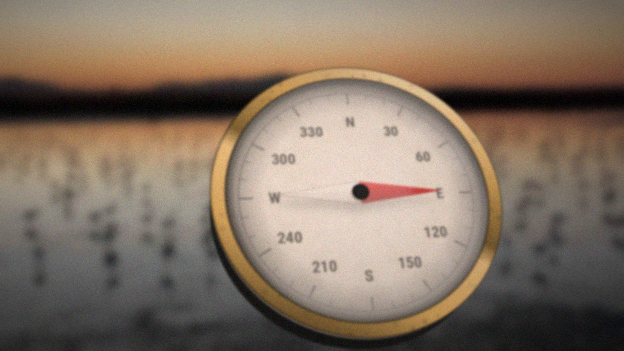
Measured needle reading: 90 °
